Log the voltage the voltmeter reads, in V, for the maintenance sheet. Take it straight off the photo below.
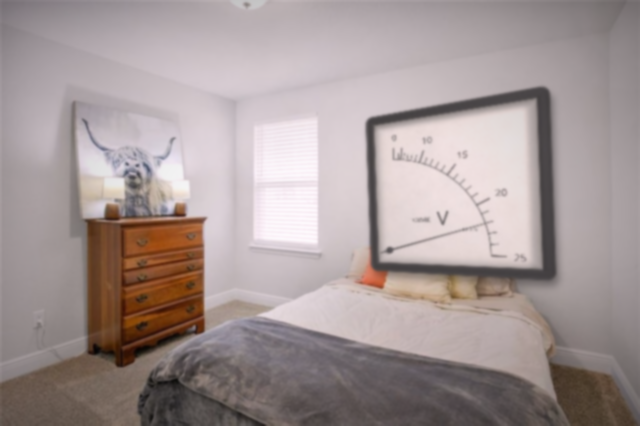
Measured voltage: 22 V
